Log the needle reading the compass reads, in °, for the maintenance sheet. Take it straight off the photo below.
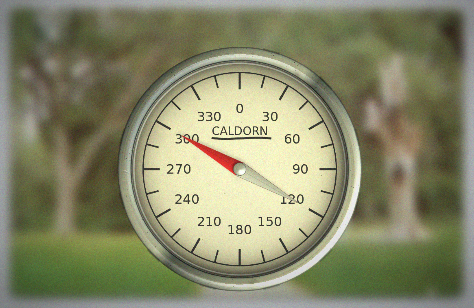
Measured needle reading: 300 °
